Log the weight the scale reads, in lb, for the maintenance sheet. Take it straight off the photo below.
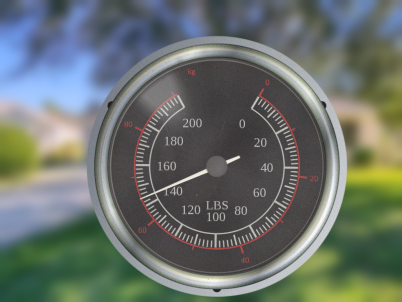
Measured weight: 144 lb
